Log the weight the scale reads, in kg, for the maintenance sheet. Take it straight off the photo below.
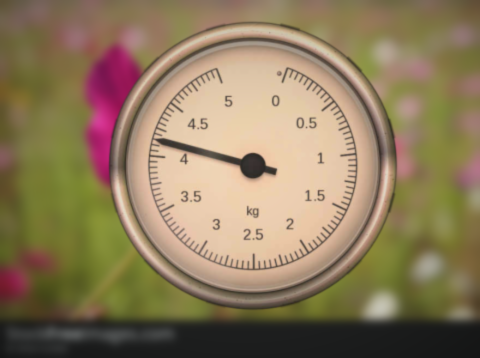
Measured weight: 4.15 kg
